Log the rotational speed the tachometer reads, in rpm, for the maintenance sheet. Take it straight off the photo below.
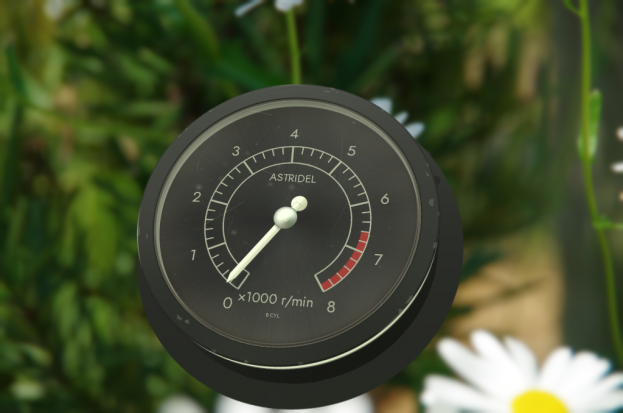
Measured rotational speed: 200 rpm
